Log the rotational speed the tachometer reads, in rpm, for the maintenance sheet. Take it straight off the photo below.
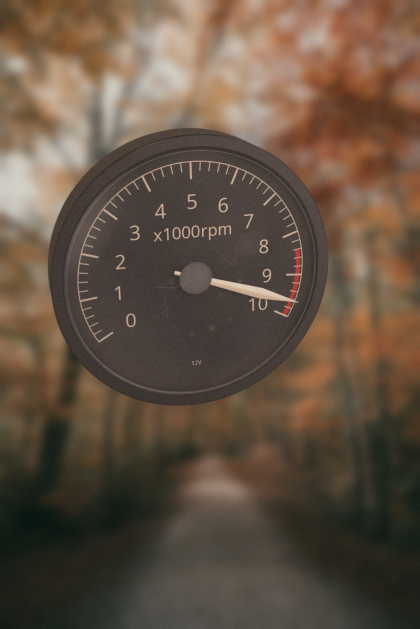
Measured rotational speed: 9600 rpm
